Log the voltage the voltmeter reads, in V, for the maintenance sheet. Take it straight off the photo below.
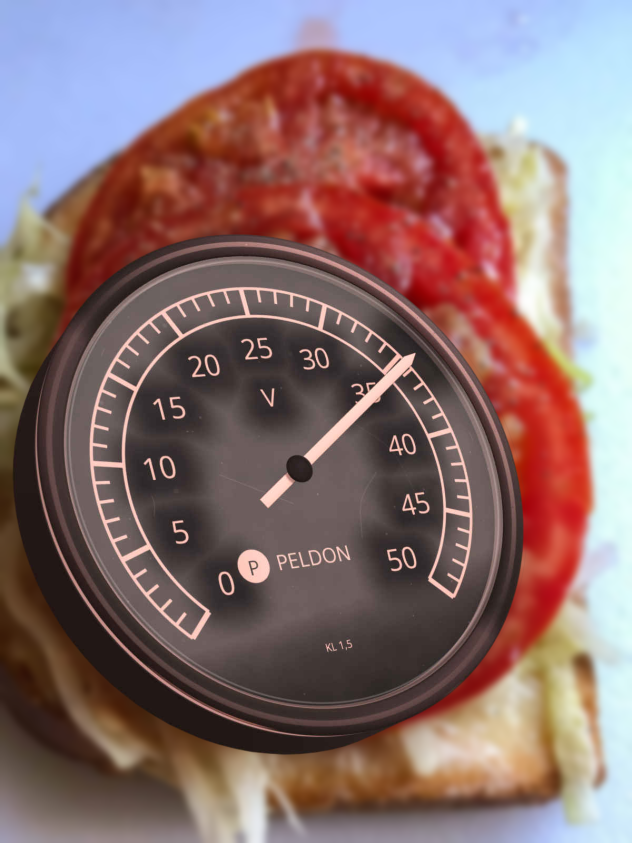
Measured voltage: 35.5 V
